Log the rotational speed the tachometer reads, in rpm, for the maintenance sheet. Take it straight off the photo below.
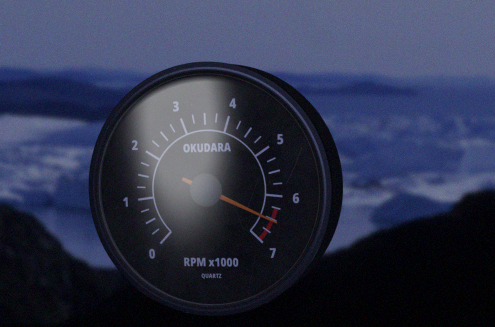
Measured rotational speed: 6500 rpm
